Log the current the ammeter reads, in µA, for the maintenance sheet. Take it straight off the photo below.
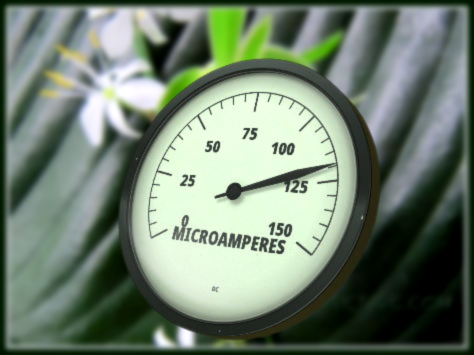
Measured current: 120 µA
